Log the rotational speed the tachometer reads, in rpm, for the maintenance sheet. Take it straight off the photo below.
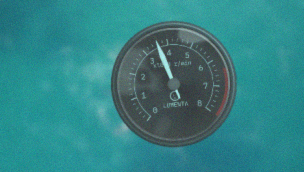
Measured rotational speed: 3600 rpm
